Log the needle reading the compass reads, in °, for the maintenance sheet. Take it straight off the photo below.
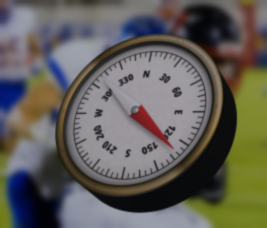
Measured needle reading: 130 °
